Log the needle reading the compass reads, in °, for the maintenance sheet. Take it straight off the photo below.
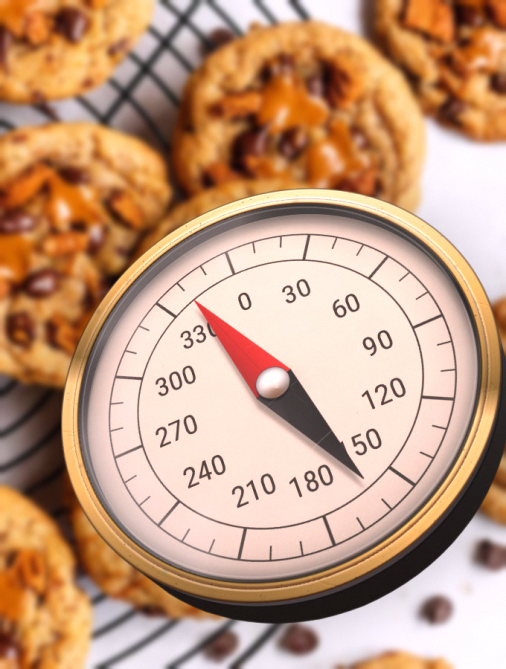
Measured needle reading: 340 °
